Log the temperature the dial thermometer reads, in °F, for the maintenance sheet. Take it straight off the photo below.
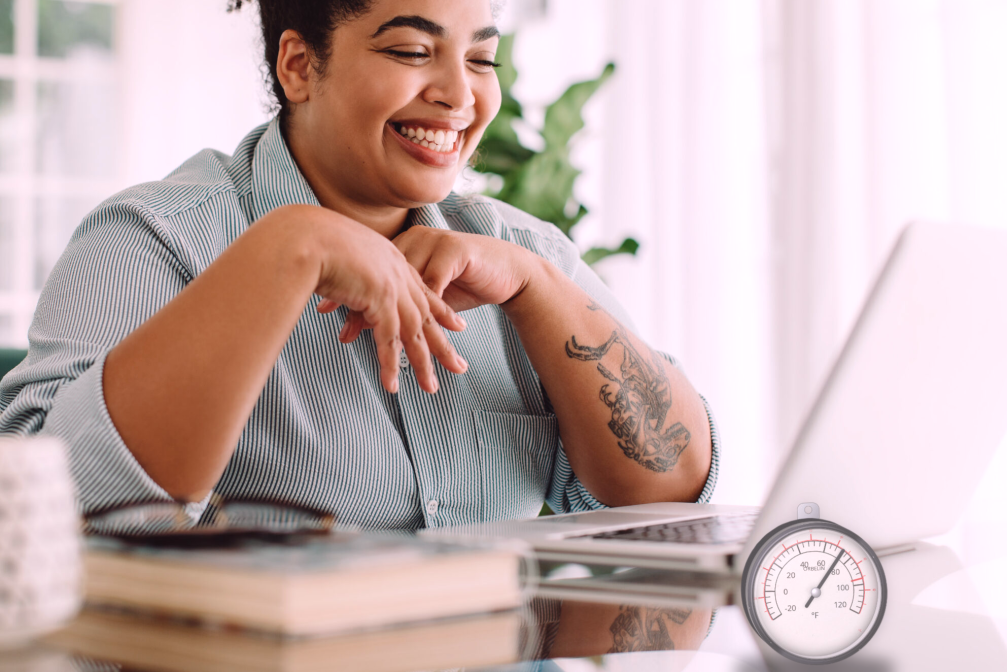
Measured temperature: 72 °F
